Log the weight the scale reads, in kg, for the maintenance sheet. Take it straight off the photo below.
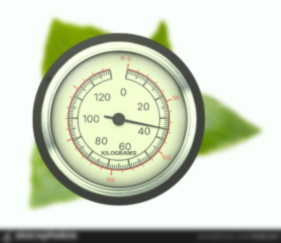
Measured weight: 35 kg
